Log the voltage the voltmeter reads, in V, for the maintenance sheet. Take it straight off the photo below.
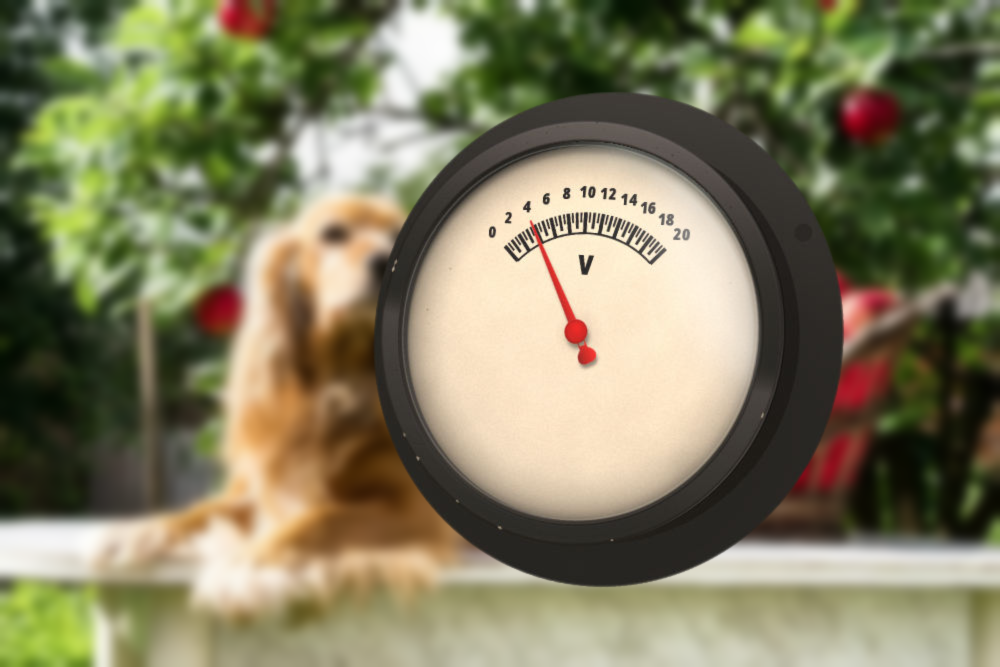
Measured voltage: 4 V
